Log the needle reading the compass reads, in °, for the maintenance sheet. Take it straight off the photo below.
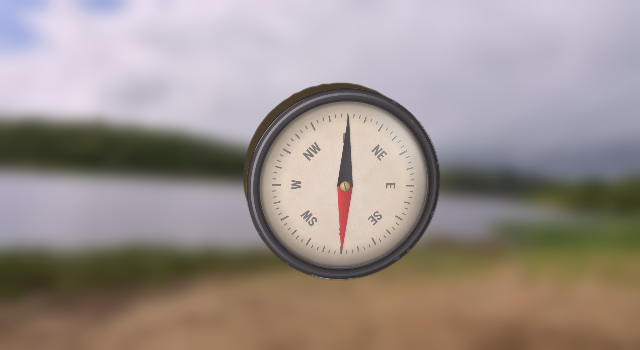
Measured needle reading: 180 °
